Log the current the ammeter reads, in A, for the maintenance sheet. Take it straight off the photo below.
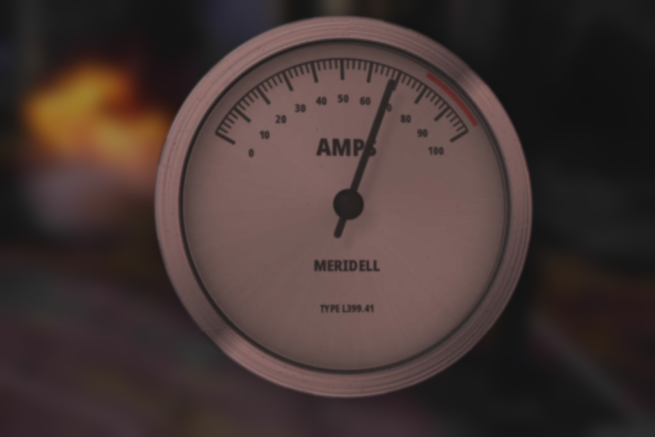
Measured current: 68 A
